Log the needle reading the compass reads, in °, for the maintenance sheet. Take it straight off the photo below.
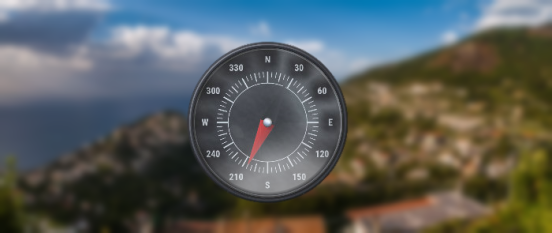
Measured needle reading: 205 °
